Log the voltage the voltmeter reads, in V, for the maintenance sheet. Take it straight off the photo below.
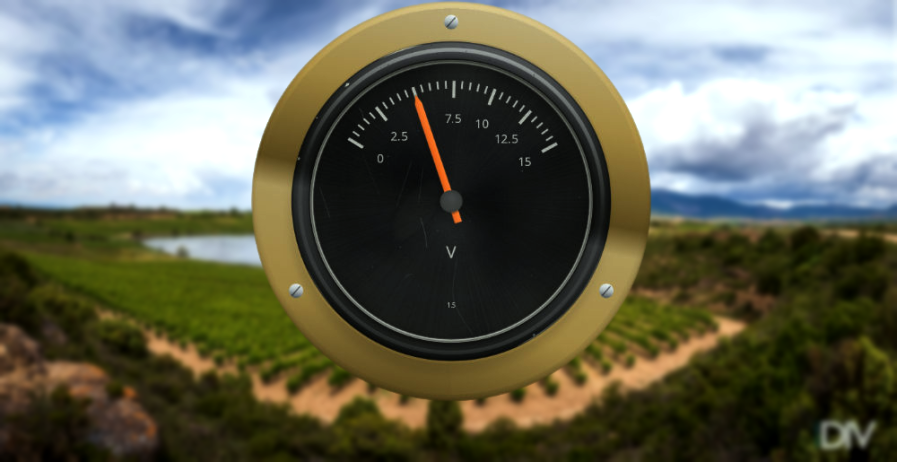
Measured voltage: 5 V
